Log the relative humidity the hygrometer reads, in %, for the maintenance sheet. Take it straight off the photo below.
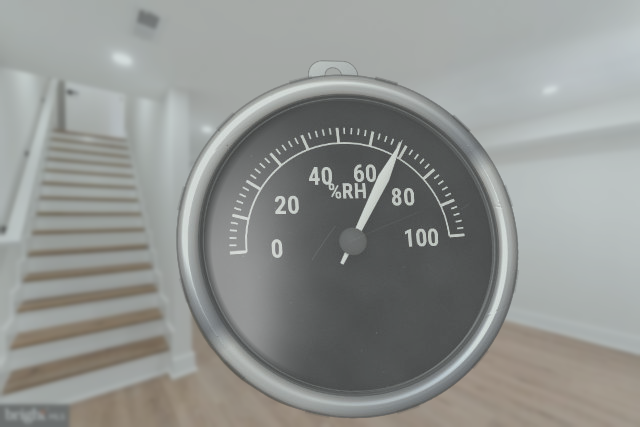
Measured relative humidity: 68 %
